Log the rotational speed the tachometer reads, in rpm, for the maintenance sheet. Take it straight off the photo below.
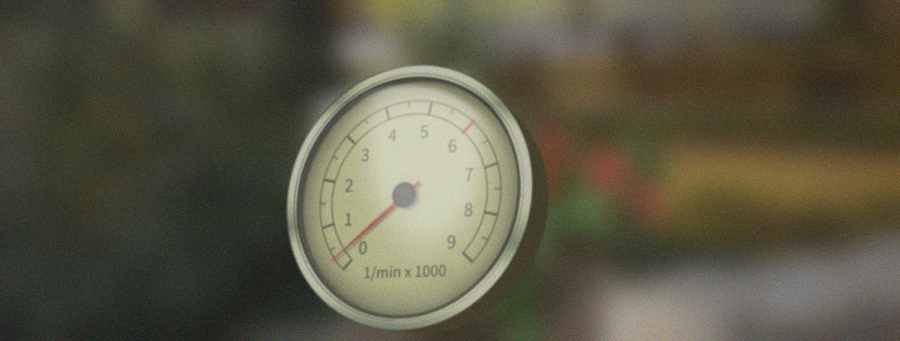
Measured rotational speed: 250 rpm
